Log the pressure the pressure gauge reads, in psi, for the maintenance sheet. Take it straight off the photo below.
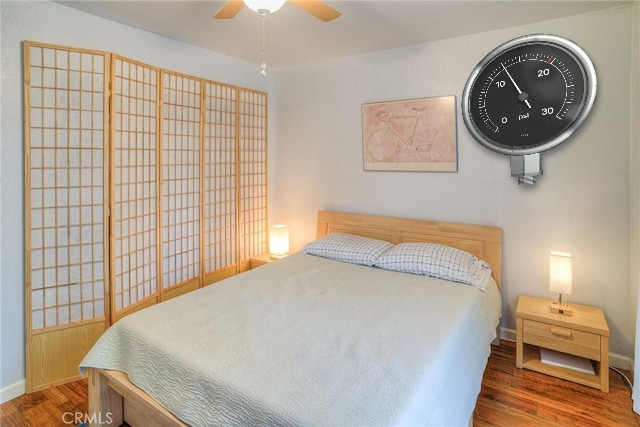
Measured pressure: 12.5 psi
